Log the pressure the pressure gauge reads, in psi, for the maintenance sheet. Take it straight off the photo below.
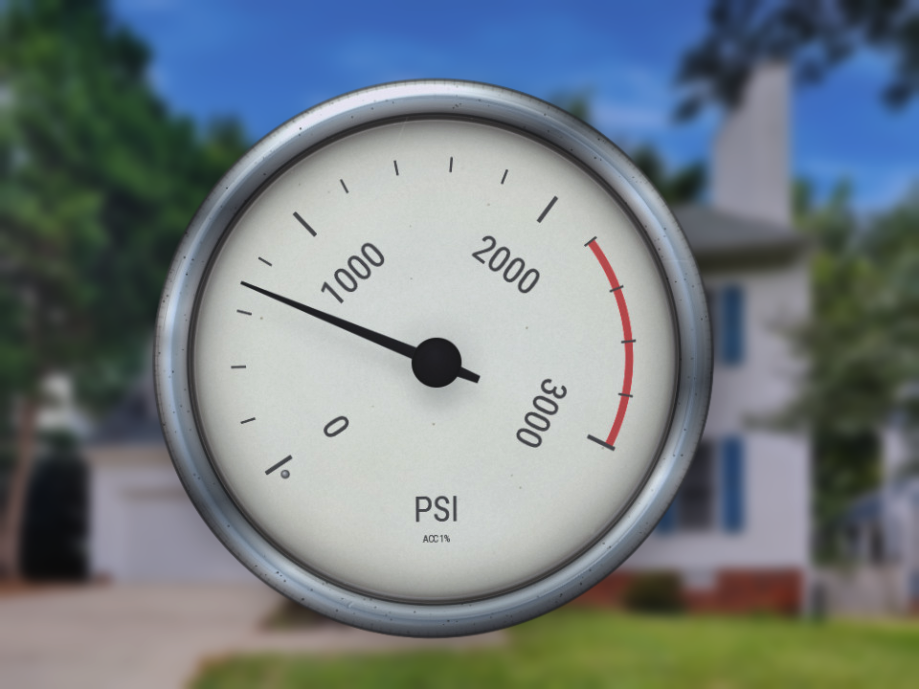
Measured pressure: 700 psi
